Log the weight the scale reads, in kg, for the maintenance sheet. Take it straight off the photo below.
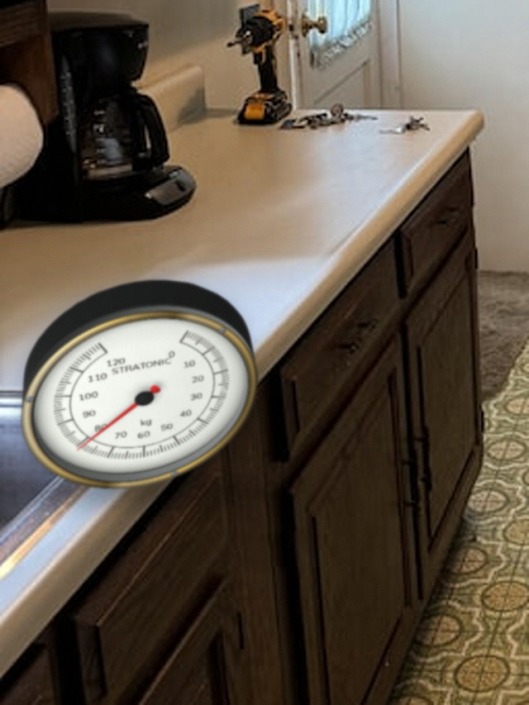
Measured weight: 80 kg
